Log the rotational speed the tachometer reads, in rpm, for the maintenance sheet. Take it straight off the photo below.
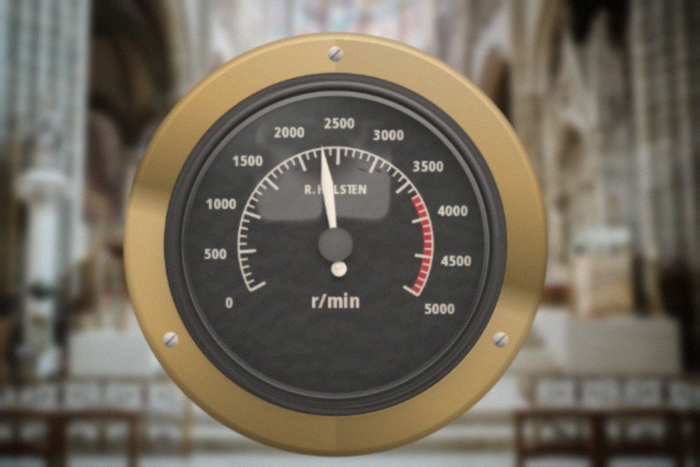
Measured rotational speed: 2300 rpm
